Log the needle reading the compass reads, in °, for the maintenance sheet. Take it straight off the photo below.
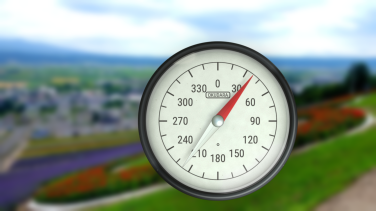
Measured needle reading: 37.5 °
